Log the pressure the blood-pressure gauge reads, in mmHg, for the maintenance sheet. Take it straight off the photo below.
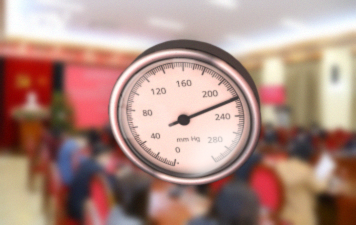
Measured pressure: 220 mmHg
